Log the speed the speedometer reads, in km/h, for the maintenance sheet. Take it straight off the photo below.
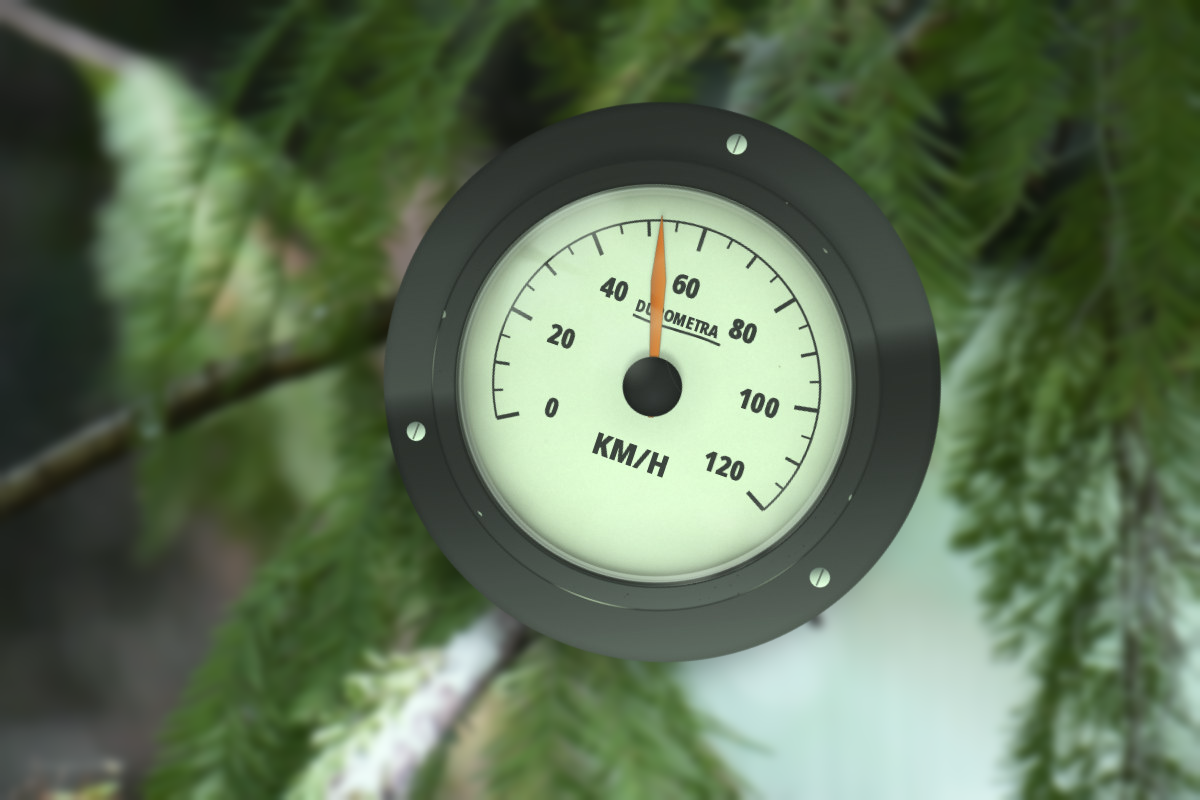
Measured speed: 52.5 km/h
